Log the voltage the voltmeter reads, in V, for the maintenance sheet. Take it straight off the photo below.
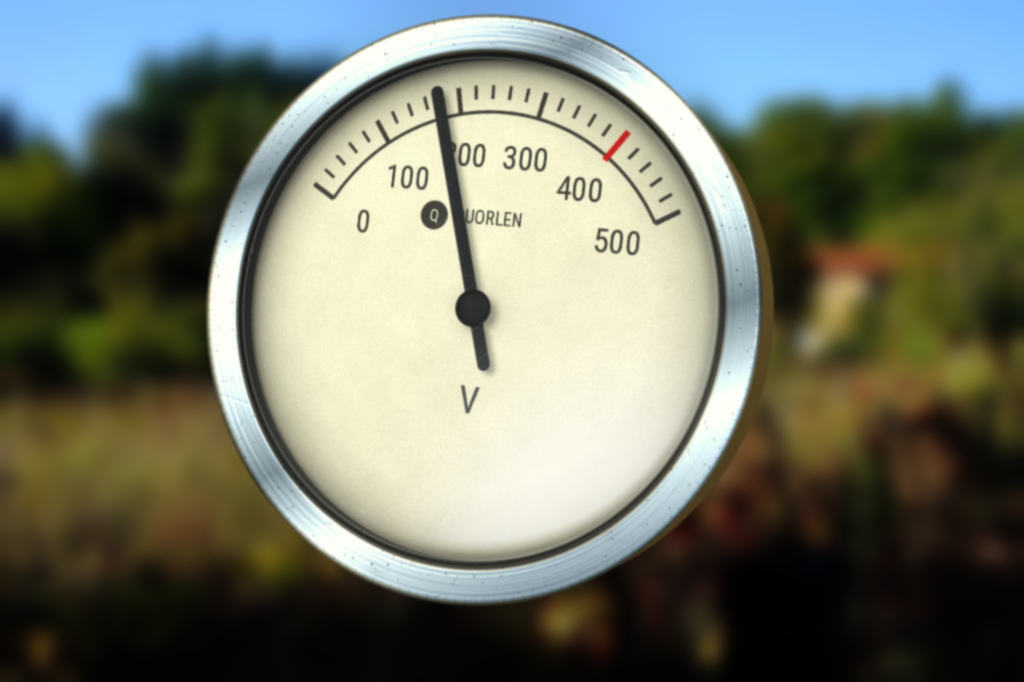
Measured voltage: 180 V
